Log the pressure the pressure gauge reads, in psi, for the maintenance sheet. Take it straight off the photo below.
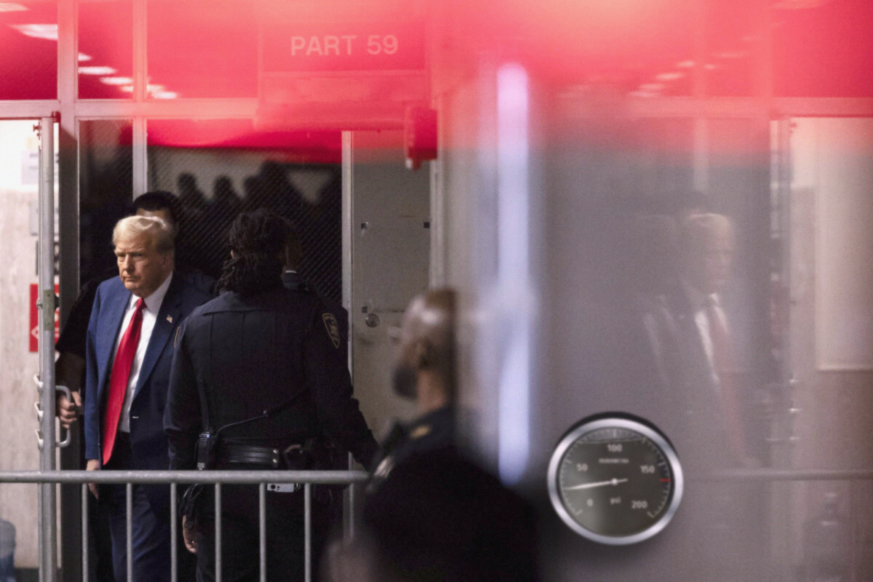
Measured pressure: 25 psi
